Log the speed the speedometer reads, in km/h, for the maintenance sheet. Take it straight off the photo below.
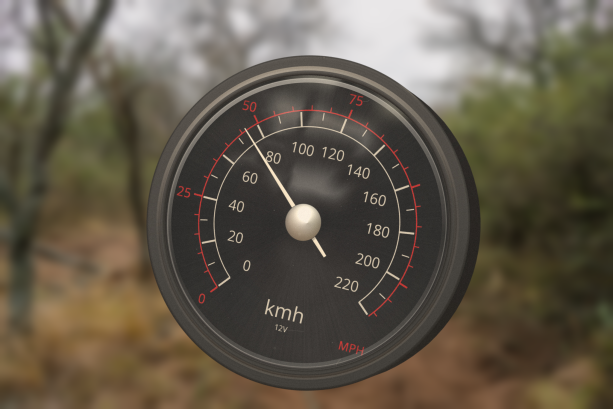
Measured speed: 75 km/h
